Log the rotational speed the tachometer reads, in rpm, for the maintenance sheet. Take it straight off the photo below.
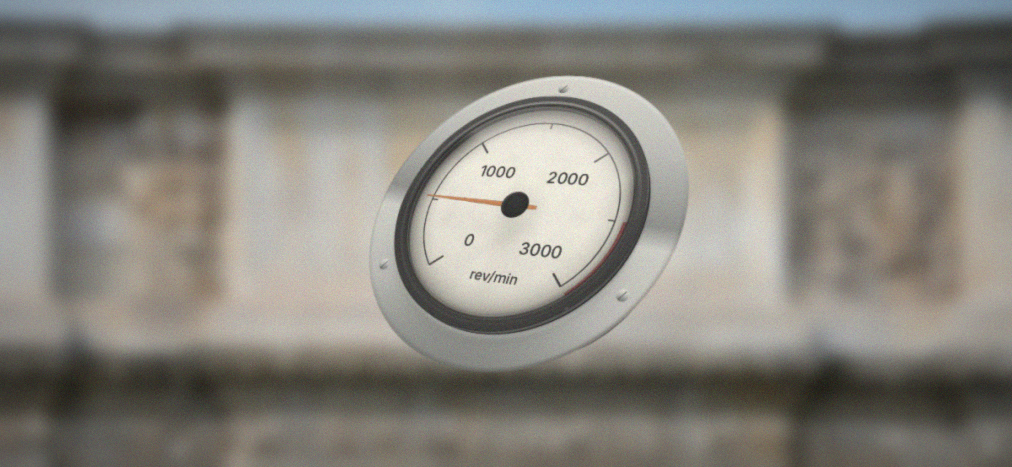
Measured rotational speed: 500 rpm
